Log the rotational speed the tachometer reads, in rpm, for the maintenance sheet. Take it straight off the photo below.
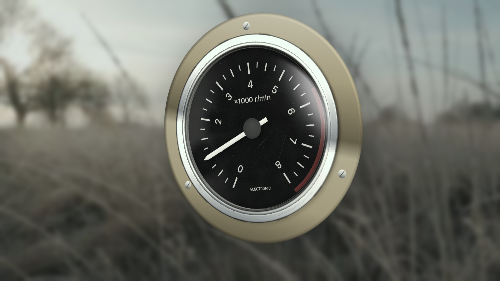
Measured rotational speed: 1000 rpm
